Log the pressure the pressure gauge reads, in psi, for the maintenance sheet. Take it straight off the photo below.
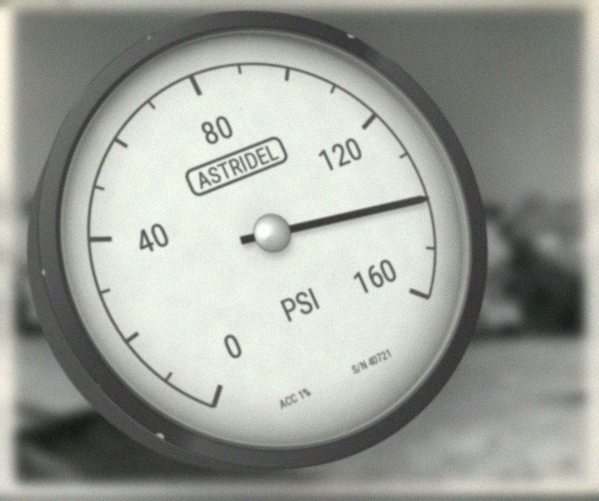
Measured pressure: 140 psi
